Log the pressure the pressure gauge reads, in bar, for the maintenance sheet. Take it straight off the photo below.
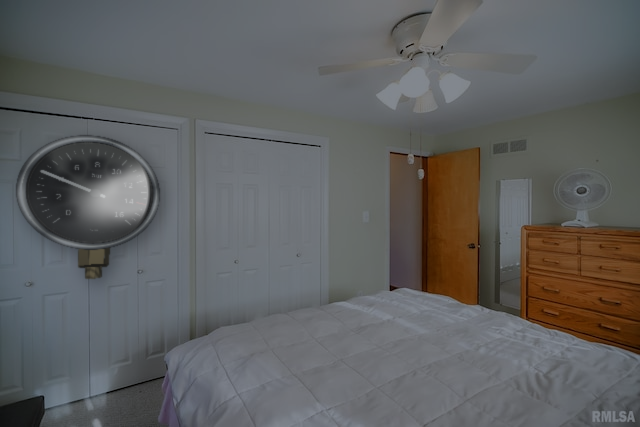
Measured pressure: 4 bar
